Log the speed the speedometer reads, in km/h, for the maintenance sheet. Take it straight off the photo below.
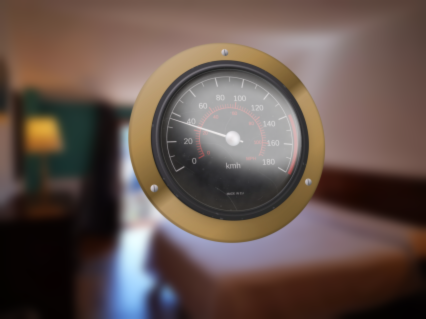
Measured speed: 35 km/h
